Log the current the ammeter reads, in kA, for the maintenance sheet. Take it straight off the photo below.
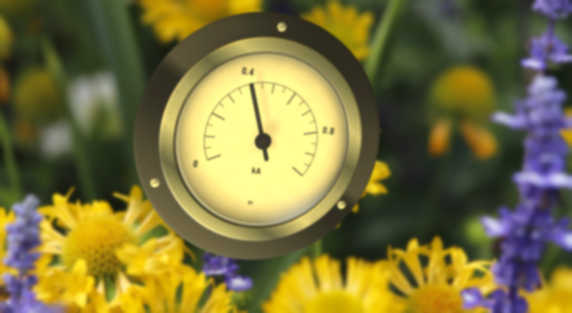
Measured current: 0.4 kA
